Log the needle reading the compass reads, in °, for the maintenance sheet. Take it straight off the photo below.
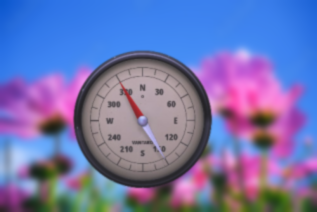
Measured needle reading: 330 °
